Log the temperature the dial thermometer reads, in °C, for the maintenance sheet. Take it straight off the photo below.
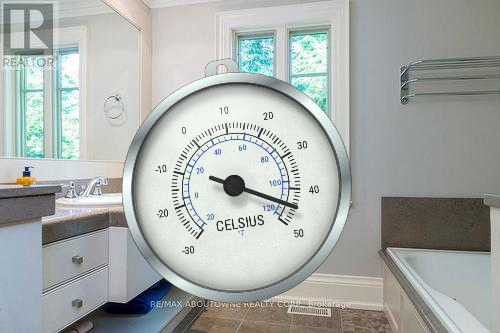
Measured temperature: 45 °C
